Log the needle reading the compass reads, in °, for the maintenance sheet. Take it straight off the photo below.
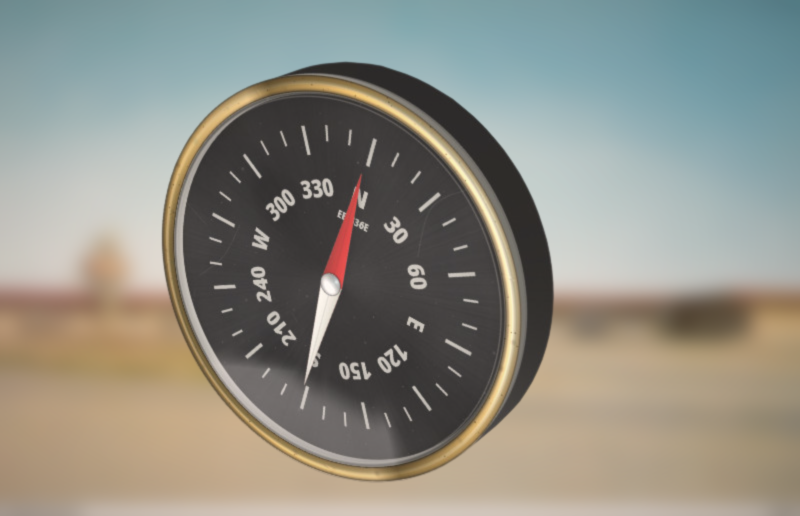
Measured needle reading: 0 °
